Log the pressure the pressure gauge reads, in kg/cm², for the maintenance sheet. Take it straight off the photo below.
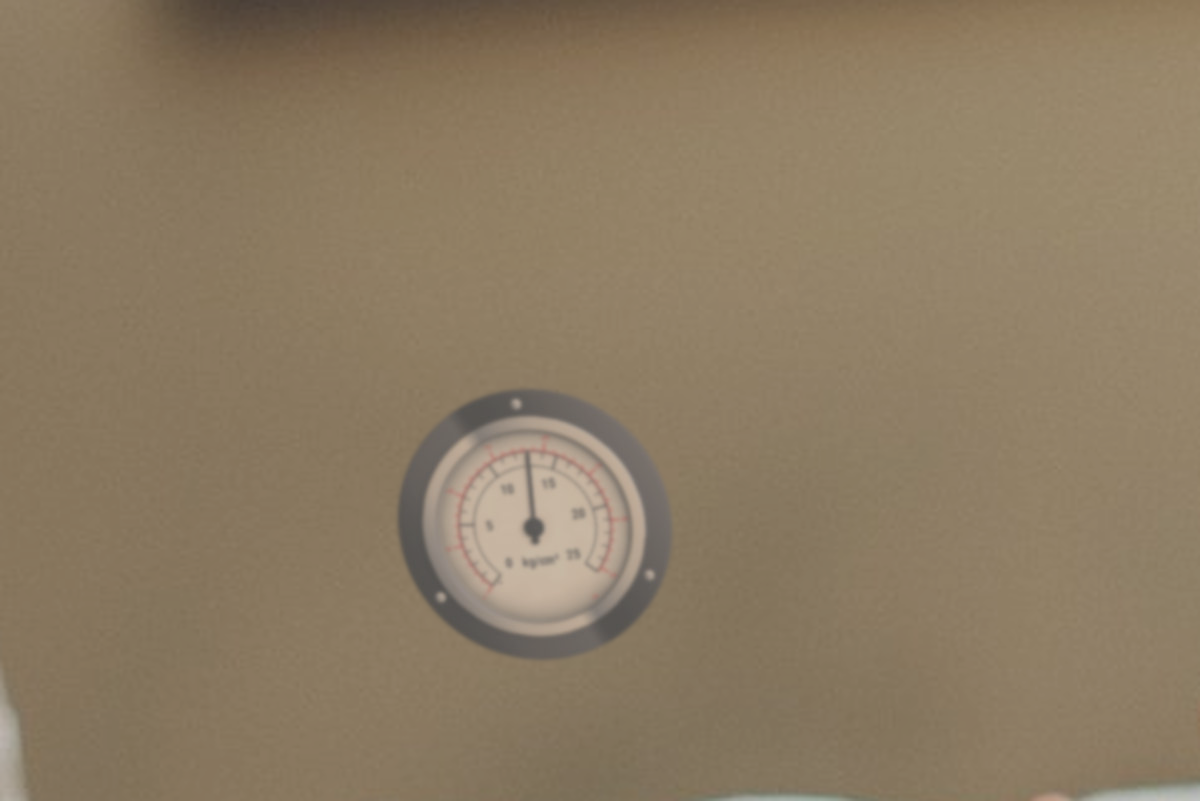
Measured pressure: 13 kg/cm²
